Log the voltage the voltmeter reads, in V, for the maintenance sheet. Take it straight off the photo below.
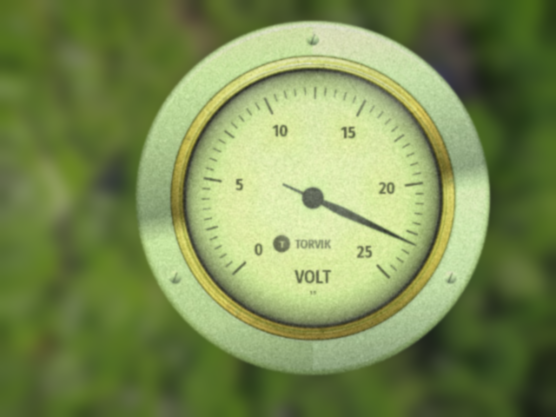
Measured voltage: 23 V
